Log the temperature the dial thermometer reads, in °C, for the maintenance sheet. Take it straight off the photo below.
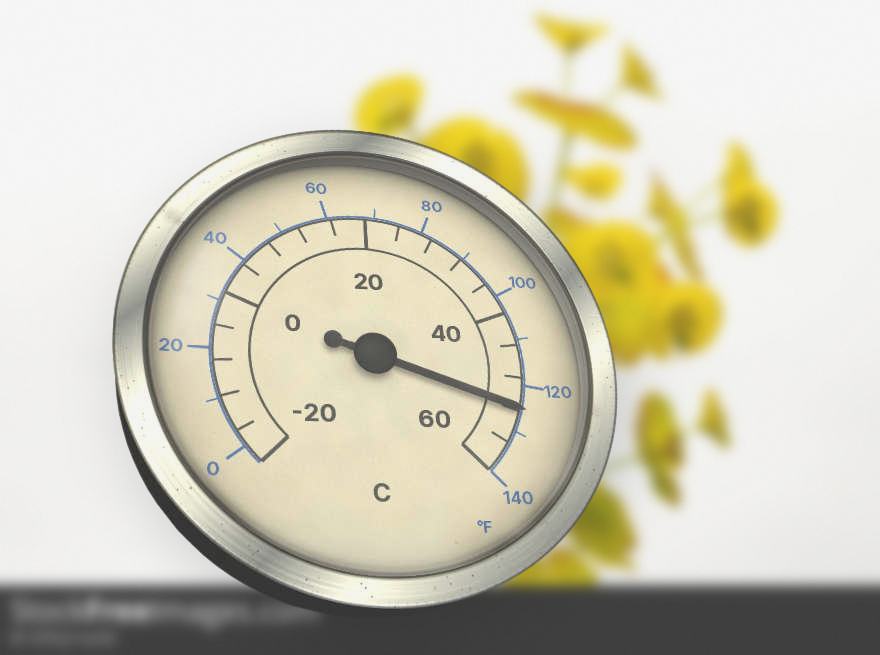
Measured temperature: 52 °C
